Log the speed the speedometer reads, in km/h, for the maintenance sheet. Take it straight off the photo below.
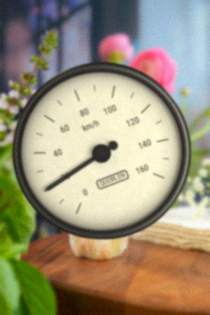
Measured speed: 20 km/h
